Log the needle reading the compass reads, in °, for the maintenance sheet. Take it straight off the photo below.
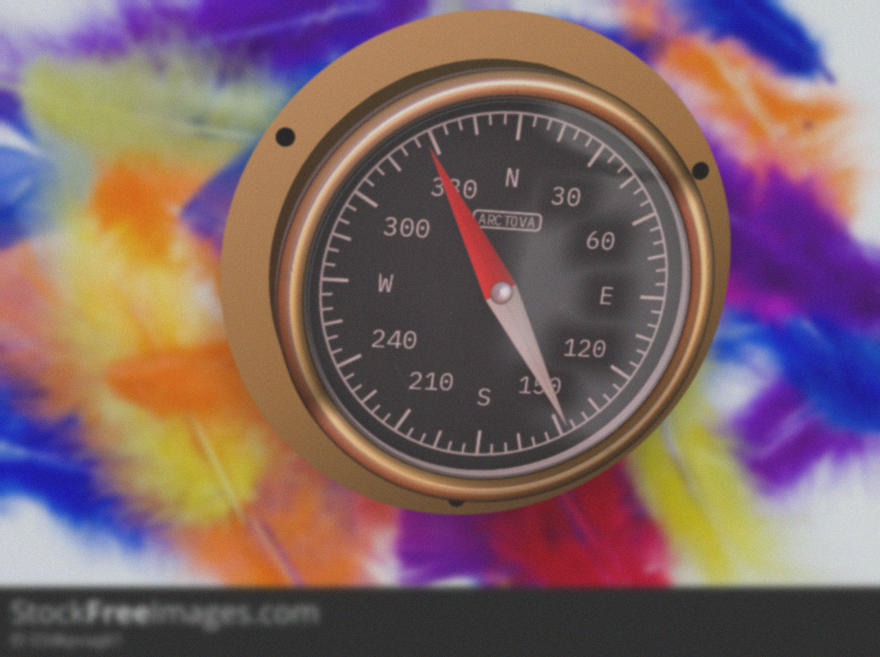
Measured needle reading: 327.5 °
